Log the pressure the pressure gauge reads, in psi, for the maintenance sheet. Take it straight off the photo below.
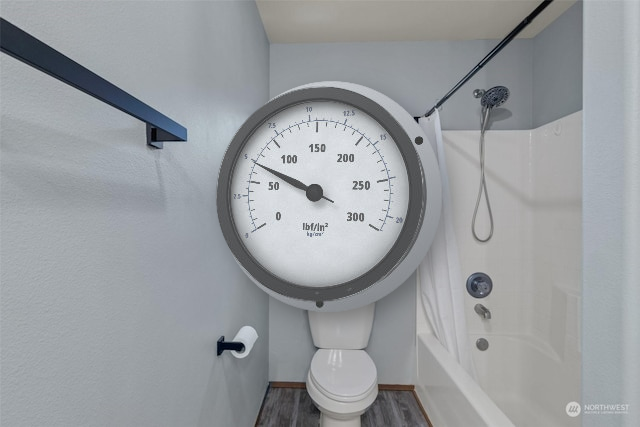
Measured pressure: 70 psi
